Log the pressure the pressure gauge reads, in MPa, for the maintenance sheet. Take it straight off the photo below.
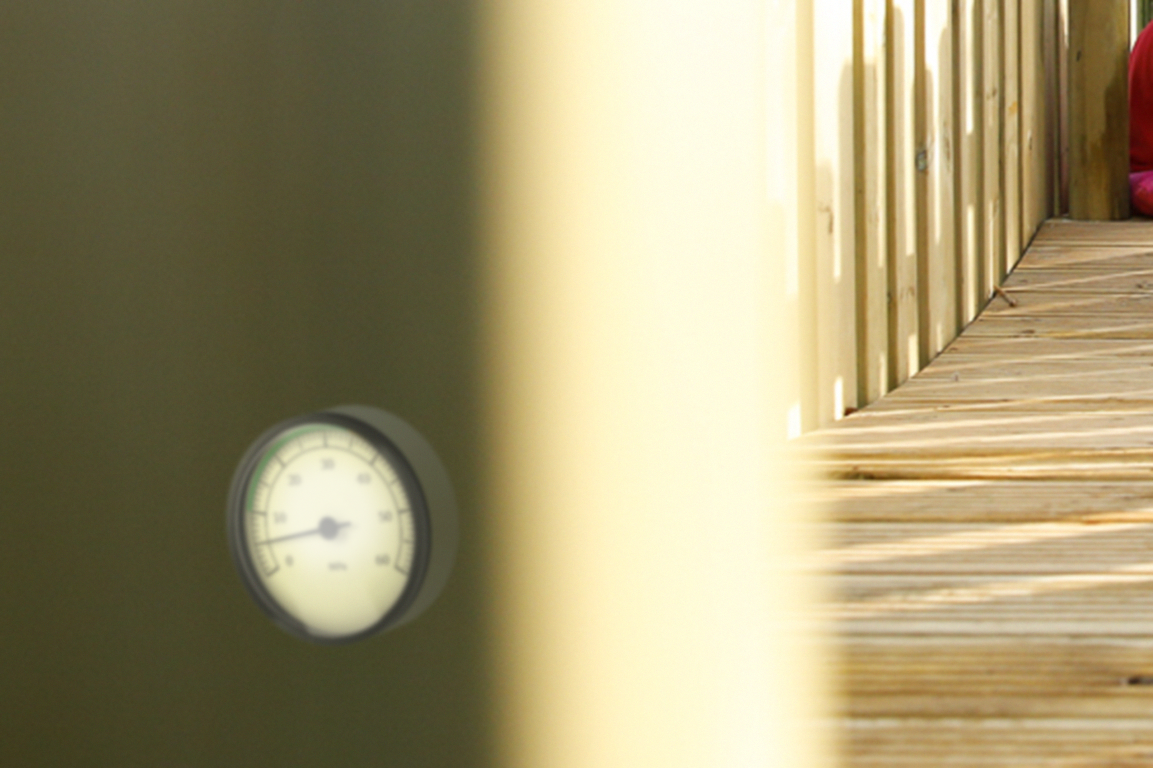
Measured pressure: 5 MPa
